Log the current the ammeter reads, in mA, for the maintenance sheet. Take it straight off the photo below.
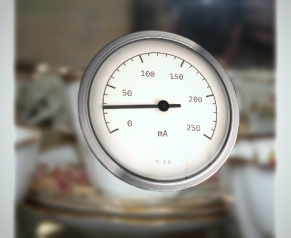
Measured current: 25 mA
